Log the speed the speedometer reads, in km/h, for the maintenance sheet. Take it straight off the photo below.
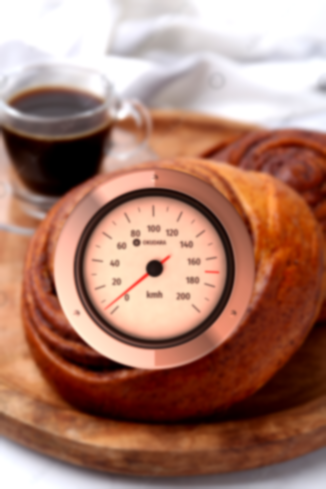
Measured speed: 5 km/h
